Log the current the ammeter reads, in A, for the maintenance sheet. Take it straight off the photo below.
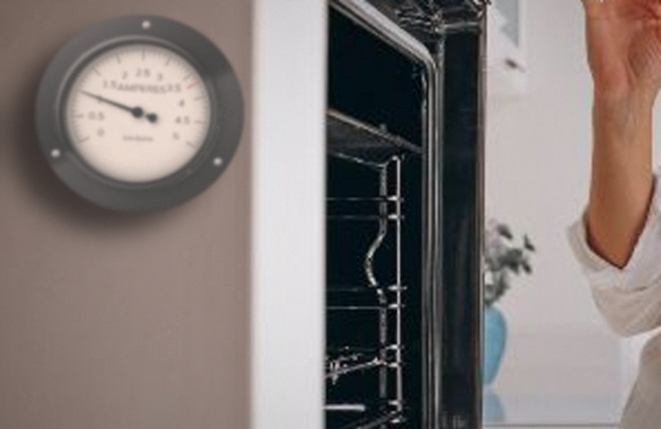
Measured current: 1 A
